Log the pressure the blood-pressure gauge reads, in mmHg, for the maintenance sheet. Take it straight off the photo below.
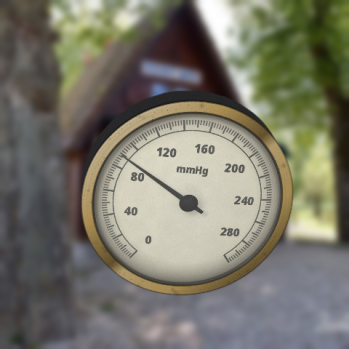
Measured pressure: 90 mmHg
